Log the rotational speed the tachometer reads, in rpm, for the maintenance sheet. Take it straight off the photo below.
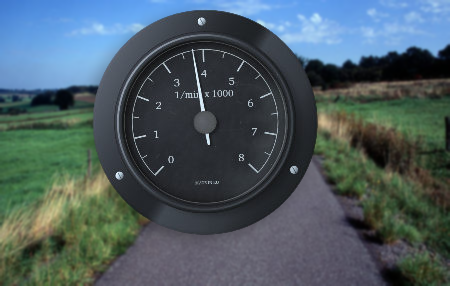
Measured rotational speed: 3750 rpm
